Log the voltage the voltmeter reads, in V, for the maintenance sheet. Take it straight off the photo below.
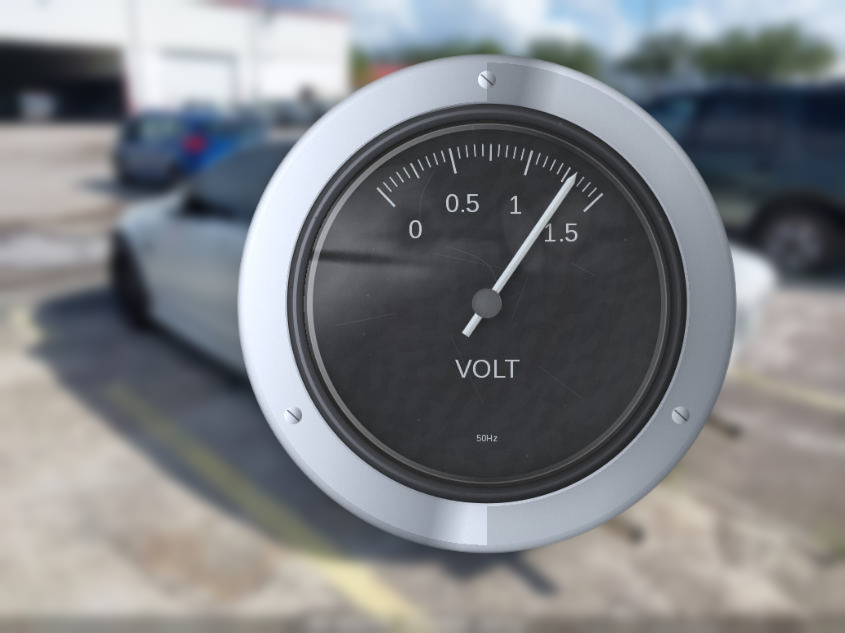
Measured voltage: 1.3 V
